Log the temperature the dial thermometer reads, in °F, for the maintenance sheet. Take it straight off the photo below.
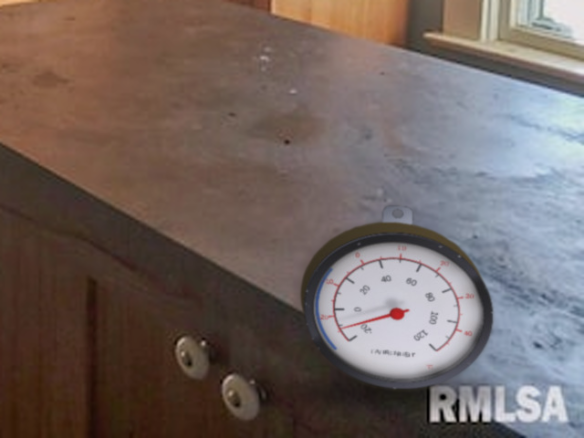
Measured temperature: -10 °F
